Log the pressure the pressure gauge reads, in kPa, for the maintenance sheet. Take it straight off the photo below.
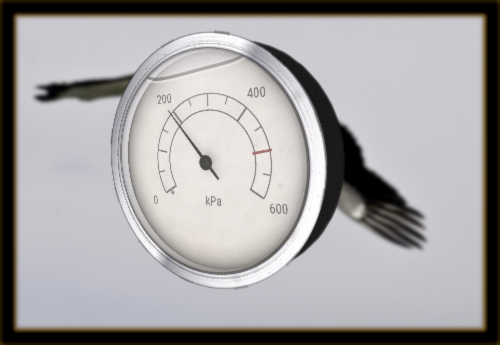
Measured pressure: 200 kPa
